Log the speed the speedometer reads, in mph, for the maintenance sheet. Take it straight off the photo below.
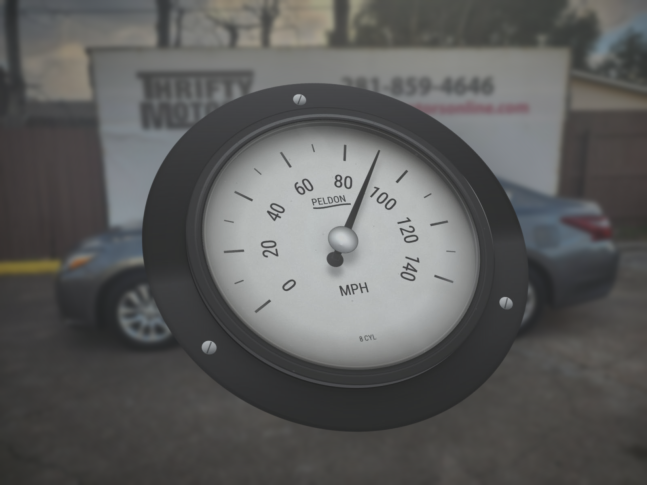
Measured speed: 90 mph
